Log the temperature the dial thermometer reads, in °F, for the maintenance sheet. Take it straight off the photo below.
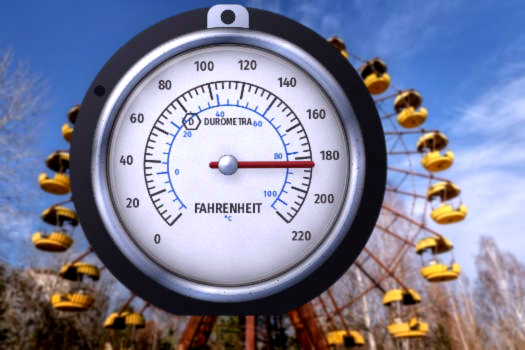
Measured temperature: 184 °F
